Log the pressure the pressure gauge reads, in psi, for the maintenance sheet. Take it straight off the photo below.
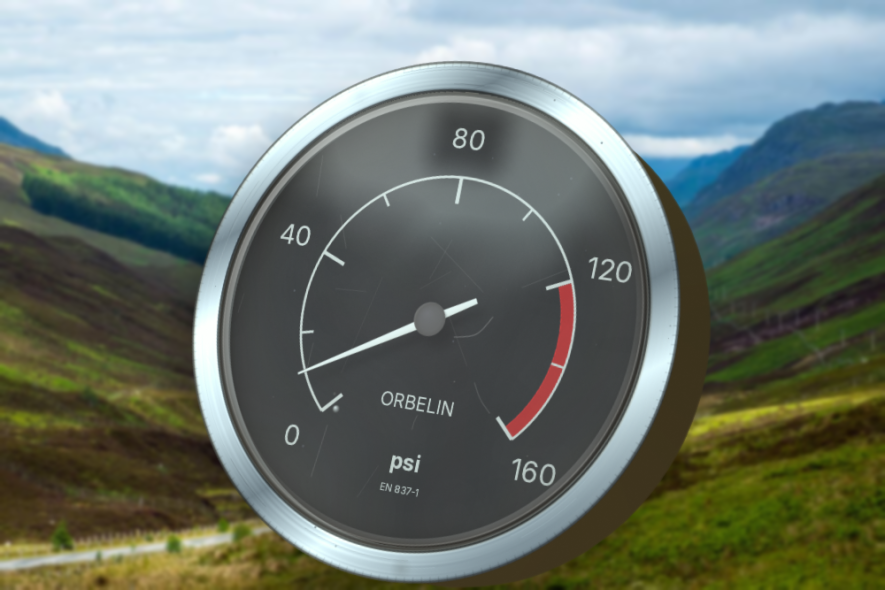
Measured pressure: 10 psi
